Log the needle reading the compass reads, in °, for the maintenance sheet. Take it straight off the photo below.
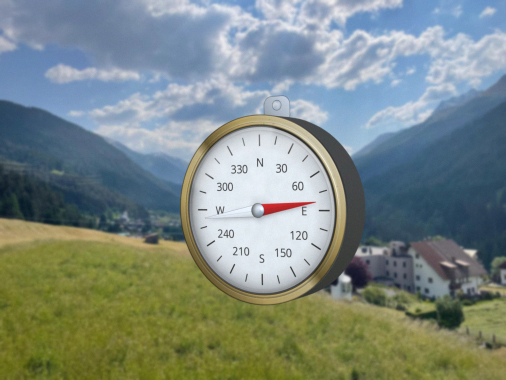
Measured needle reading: 82.5 °
